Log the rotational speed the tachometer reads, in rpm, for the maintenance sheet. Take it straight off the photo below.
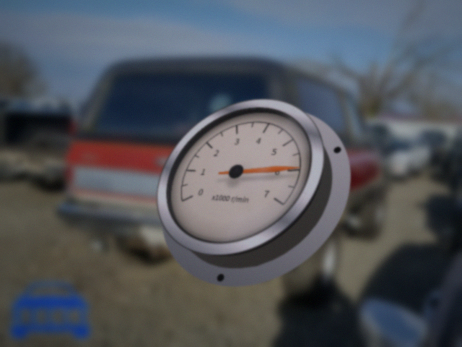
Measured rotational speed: 6000 rpm
